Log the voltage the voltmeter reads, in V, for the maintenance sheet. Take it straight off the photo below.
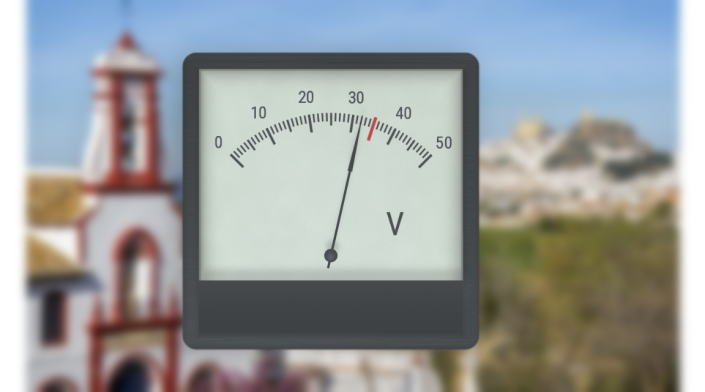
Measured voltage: 32 V
